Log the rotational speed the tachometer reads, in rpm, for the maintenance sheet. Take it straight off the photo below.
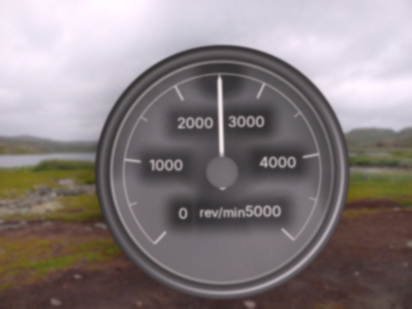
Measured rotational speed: 2500 rpm
